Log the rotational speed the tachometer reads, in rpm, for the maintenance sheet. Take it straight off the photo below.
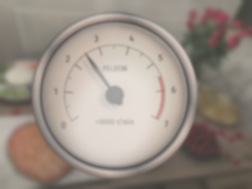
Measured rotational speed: 2500 rpm
